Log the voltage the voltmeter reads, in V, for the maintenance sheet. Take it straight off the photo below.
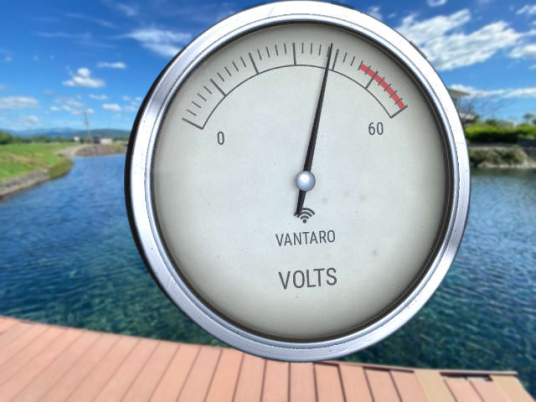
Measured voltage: 38 V
